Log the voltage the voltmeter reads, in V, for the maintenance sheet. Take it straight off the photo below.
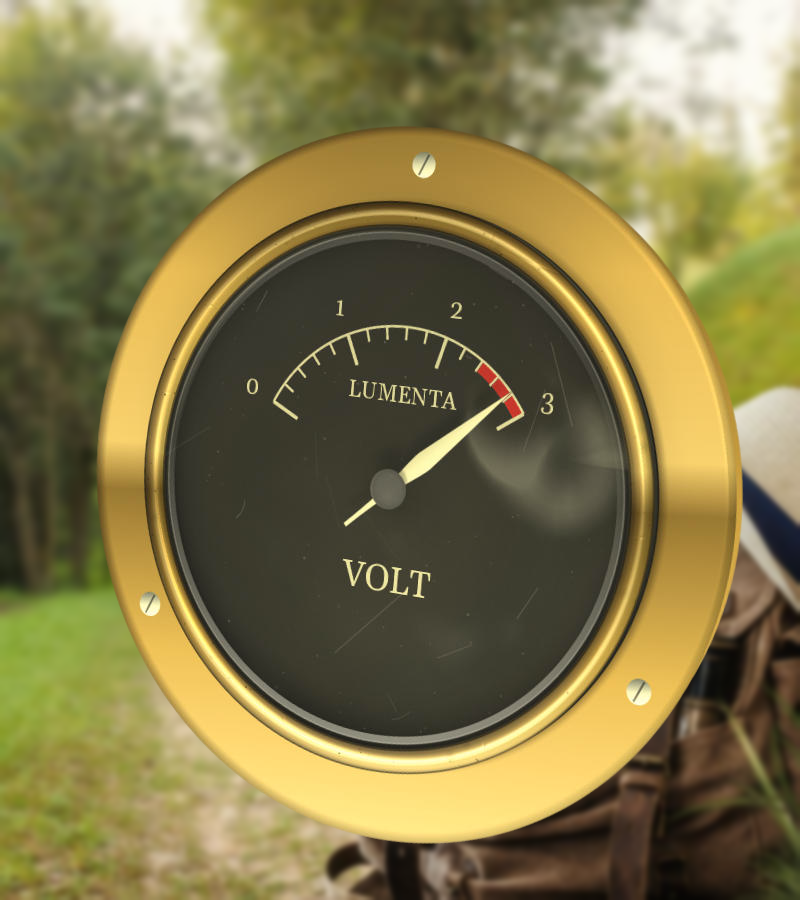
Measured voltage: 2.8 V
